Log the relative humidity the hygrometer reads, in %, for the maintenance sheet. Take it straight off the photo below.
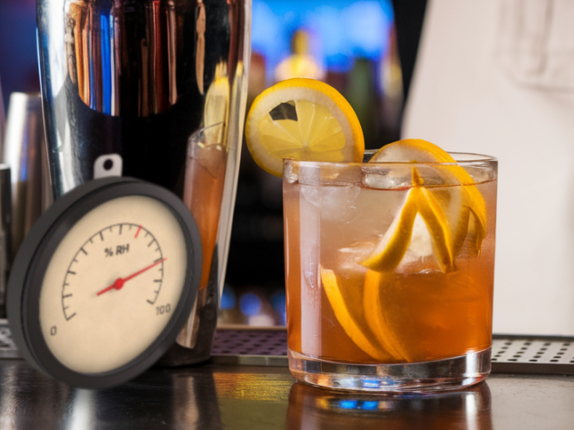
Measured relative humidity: 80 %
